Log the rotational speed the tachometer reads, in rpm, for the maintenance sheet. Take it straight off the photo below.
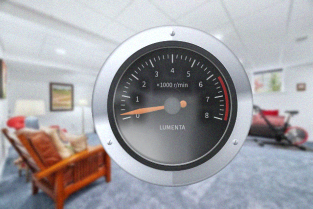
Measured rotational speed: 200 rpm
